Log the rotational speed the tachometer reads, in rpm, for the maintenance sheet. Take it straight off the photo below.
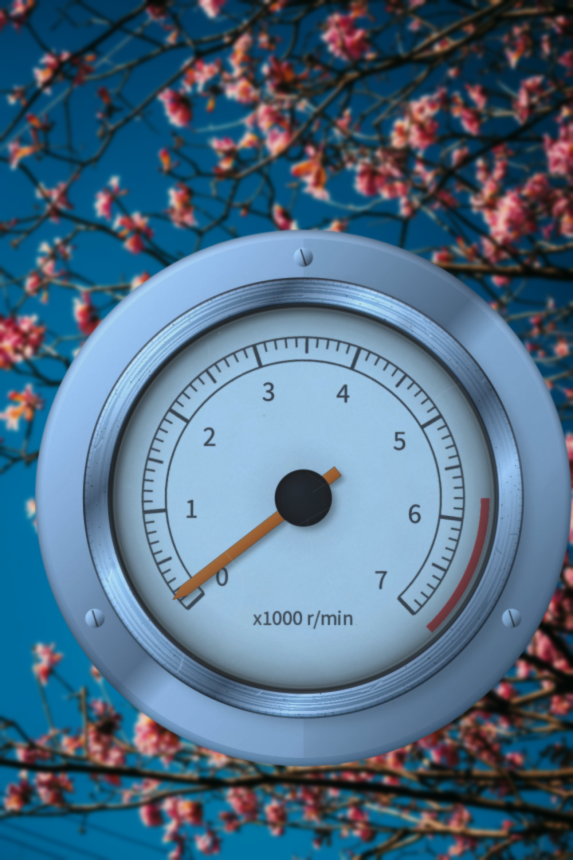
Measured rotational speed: 150 rpm
